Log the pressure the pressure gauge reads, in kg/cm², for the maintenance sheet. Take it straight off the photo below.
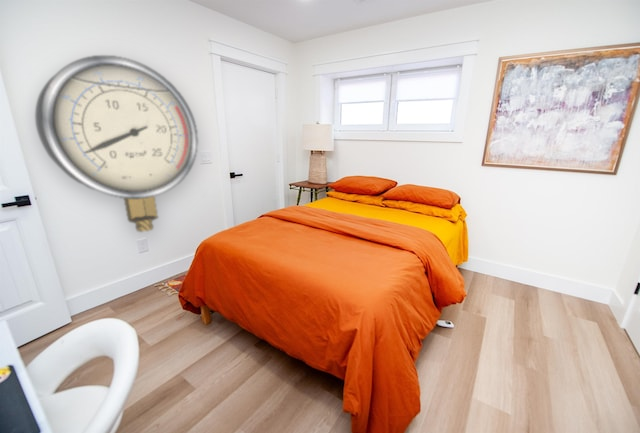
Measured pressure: 2 kg/cm²
